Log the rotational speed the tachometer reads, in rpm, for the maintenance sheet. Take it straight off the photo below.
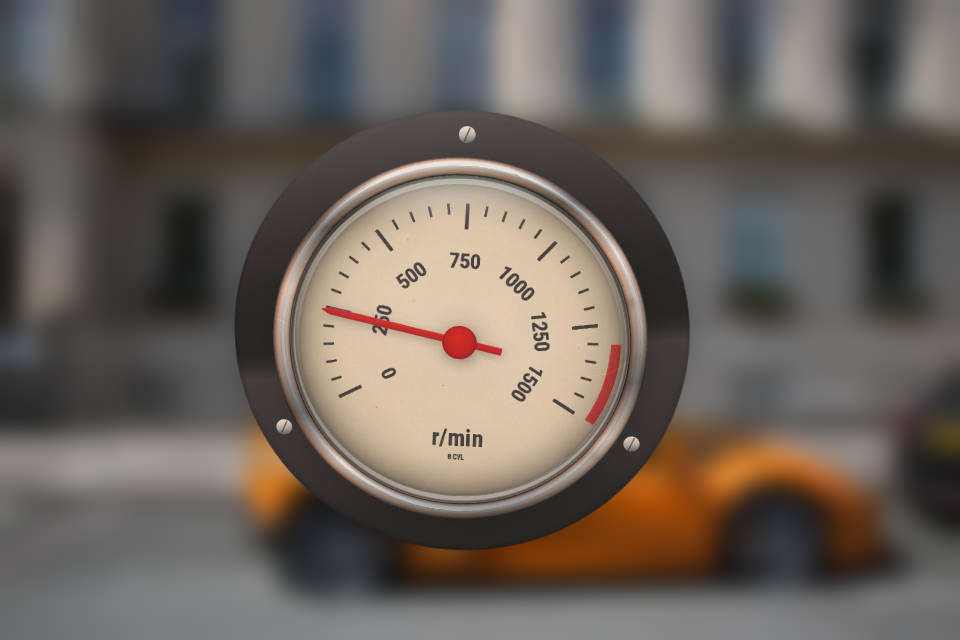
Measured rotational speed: 250 rpm
